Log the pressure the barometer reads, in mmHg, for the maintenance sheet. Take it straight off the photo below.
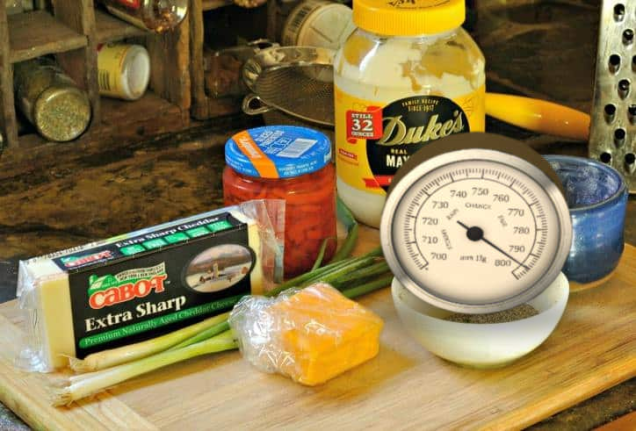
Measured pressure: 795 mmHg
